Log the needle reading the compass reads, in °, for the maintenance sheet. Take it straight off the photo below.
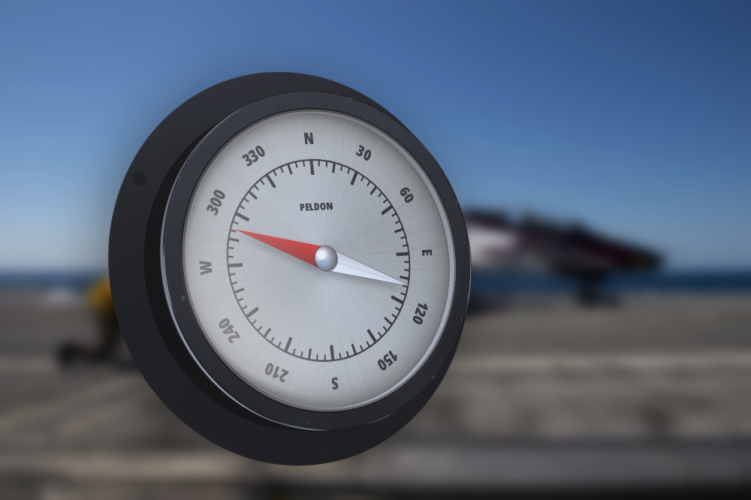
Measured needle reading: 290 °
